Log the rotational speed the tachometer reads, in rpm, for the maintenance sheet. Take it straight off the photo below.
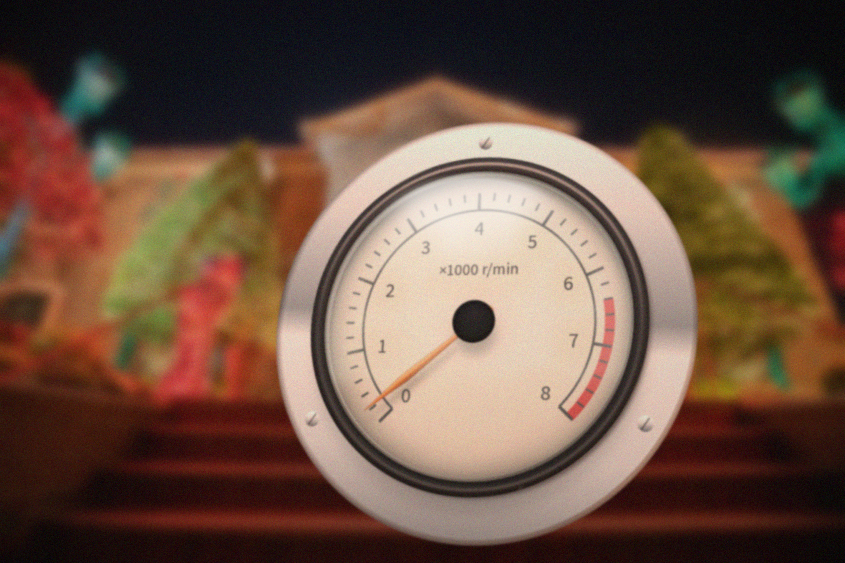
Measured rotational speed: 200 rpm
